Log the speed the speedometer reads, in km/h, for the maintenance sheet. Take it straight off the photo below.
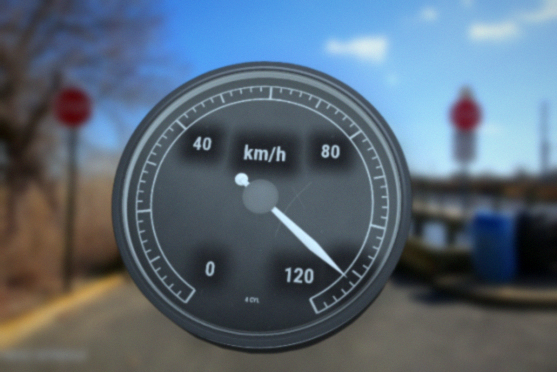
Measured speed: 112 km/h
